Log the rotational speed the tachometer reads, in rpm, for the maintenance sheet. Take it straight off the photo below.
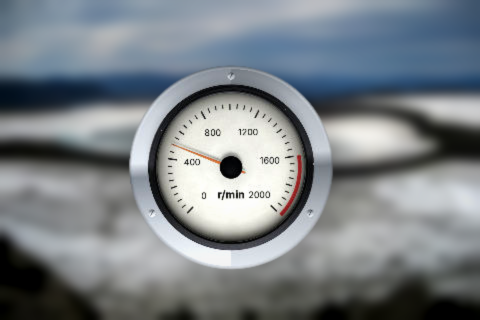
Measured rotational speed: 500 rpm
